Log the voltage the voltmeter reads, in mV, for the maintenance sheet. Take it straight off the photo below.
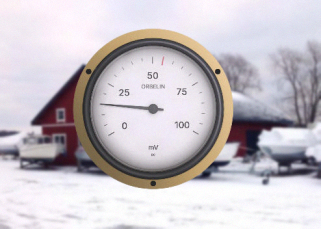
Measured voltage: 15 mV
